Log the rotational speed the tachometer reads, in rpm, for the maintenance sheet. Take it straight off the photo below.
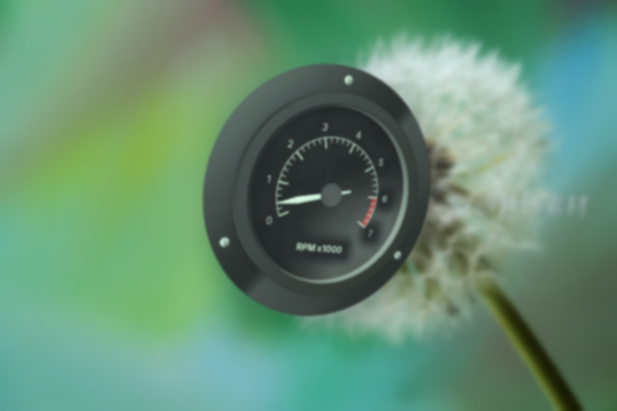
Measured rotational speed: 400 rpm
